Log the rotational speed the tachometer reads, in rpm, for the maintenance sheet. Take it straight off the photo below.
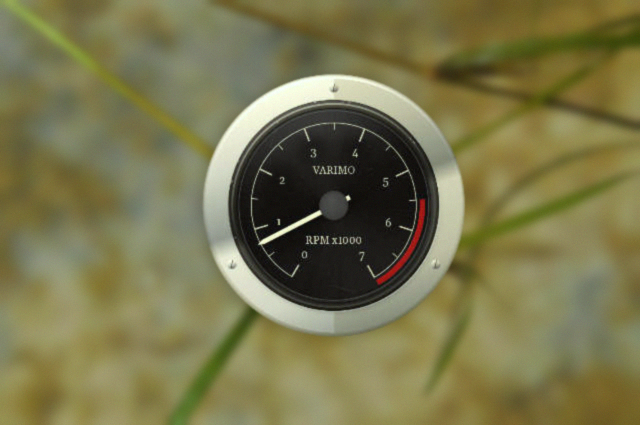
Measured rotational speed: 750 rpm
